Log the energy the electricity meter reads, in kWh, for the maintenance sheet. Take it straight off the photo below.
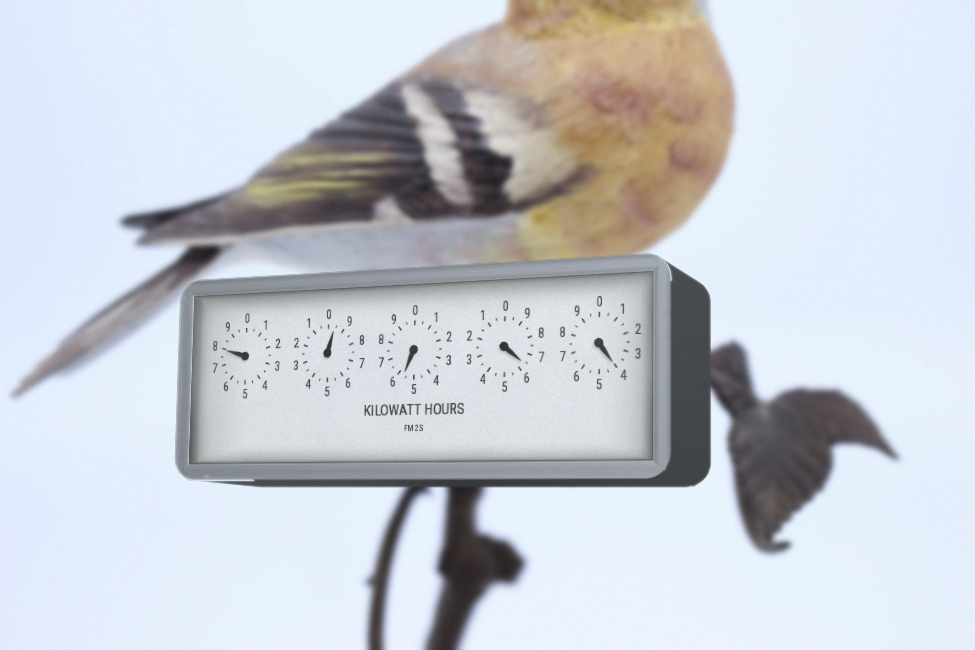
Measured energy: 79564 kWh
